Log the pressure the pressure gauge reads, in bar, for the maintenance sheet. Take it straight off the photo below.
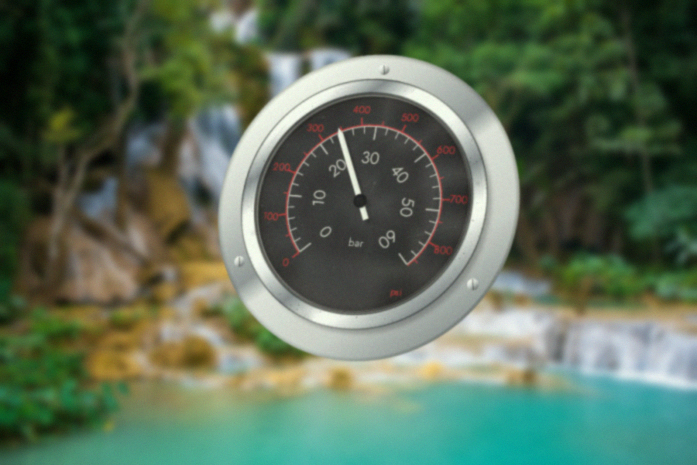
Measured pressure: 24 bar
